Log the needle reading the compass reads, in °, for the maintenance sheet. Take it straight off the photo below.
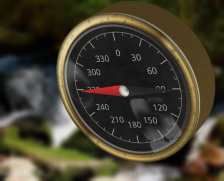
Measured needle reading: 270 °
